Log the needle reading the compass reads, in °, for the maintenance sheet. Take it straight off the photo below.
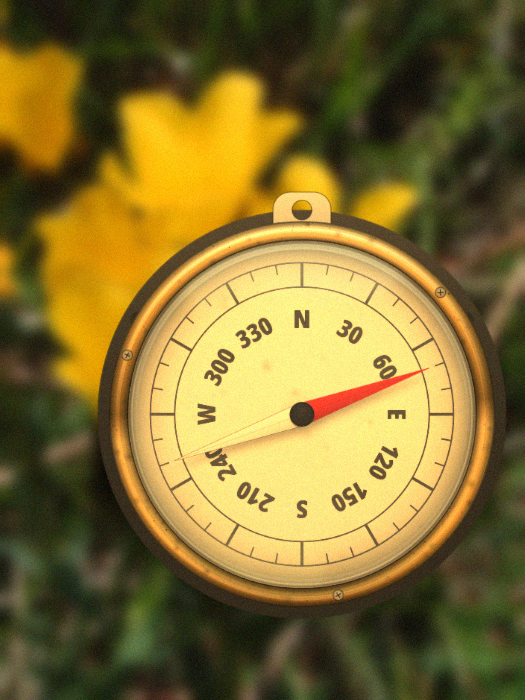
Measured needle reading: 70 °
